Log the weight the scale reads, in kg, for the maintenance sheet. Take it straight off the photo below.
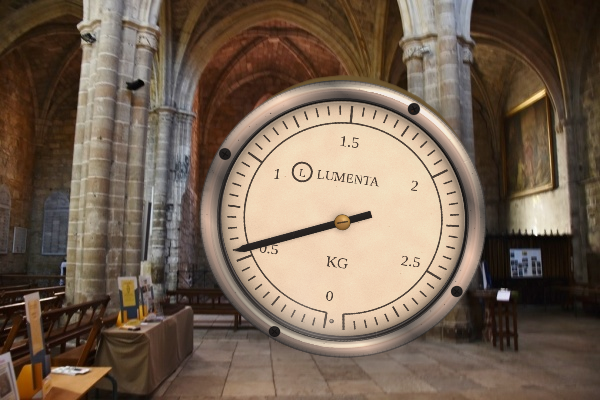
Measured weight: 0.55 kg
